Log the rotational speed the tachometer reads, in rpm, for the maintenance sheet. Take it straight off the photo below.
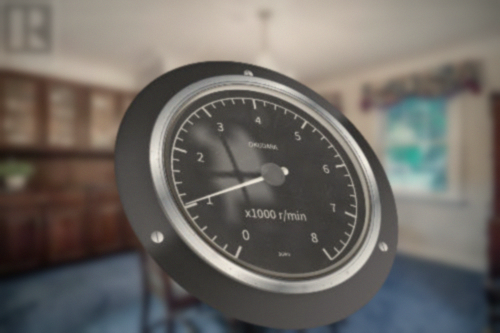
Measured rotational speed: 1000 rpm
